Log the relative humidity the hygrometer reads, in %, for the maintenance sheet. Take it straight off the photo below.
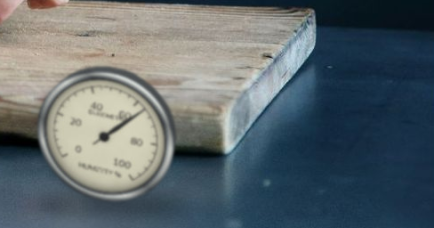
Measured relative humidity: 64 %
